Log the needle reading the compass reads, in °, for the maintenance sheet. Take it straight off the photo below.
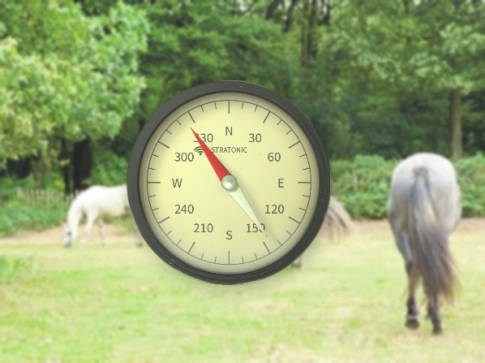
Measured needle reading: 325 °
